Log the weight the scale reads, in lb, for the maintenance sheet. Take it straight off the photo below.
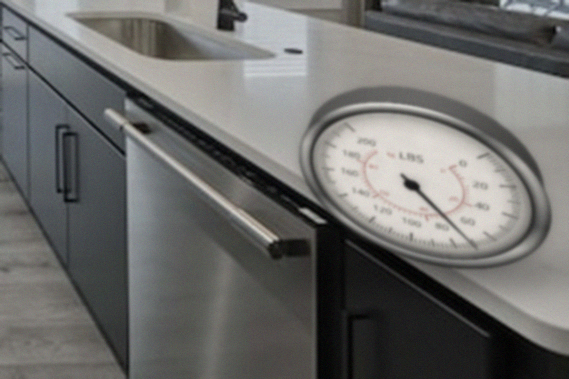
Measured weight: 70 lb
